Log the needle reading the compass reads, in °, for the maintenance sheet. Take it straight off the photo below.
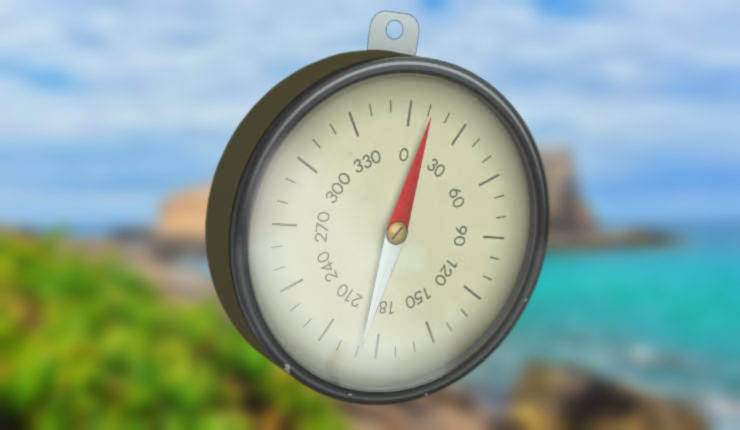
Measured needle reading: 10 °
